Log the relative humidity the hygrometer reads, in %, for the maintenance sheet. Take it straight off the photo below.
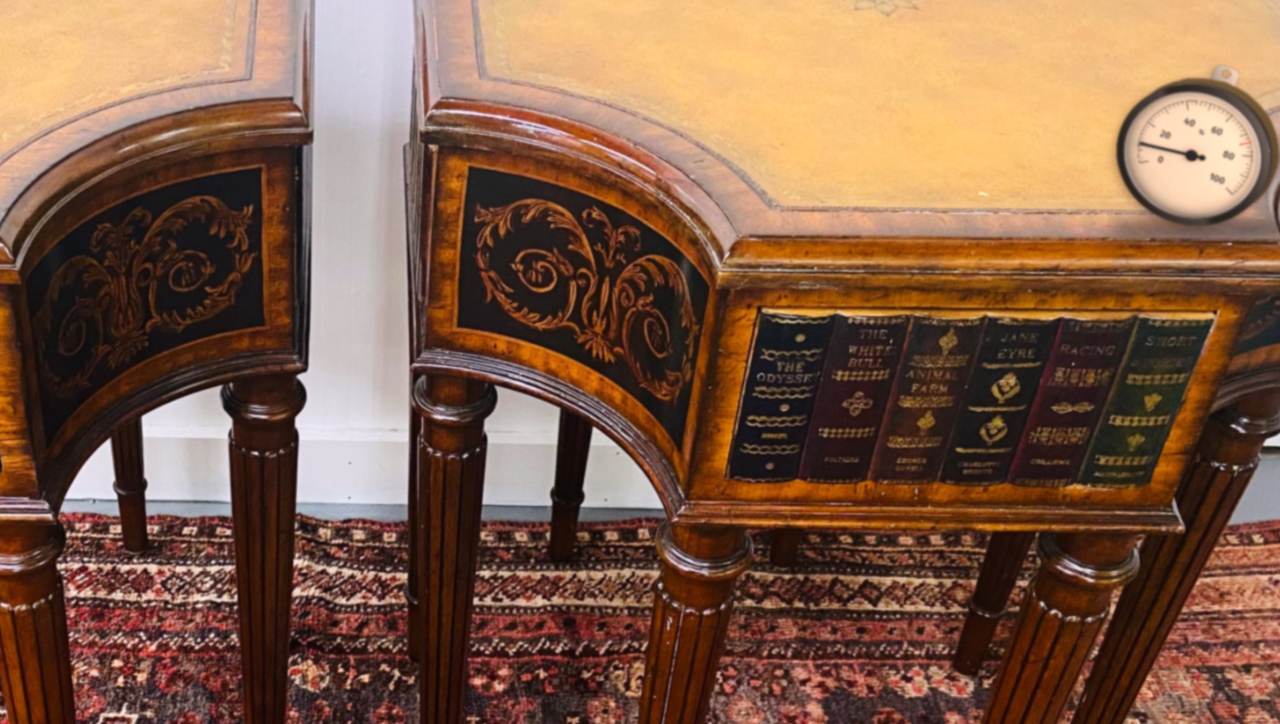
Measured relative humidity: 10 %
